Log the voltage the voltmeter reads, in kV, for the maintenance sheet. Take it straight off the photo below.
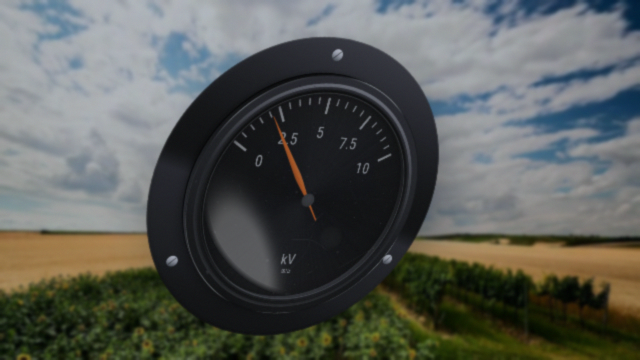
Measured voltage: 2 kV
